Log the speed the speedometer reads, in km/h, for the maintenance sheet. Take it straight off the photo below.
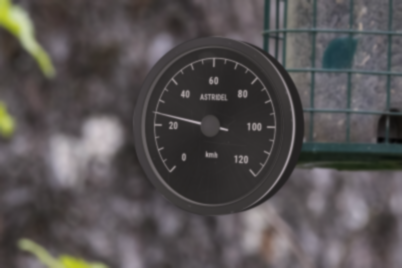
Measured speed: 25 km/h
